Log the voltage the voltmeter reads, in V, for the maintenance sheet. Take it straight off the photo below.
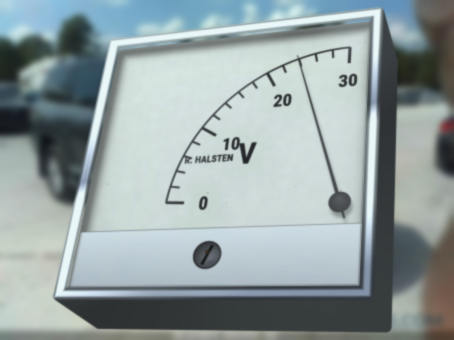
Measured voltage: 24 V
